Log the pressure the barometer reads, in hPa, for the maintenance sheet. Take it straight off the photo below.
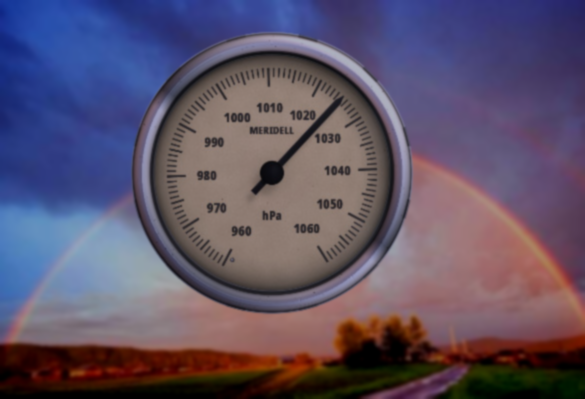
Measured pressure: 1025 hPa
